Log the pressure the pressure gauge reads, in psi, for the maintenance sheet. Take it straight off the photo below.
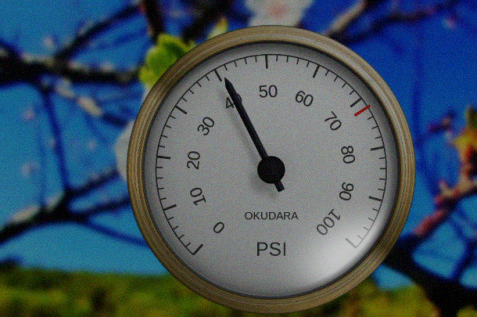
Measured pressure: 41 psi
